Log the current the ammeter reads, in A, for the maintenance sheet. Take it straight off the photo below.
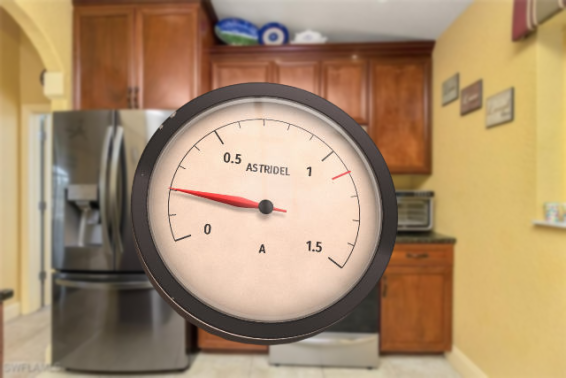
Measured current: 0.2 A
